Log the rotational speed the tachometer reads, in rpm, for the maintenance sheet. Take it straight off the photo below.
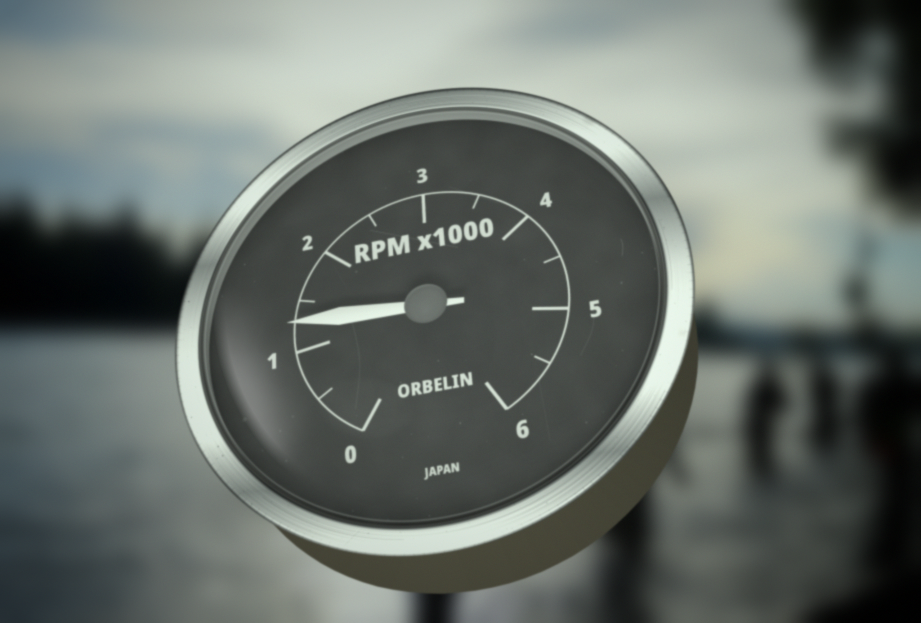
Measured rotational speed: 1250 rpm
